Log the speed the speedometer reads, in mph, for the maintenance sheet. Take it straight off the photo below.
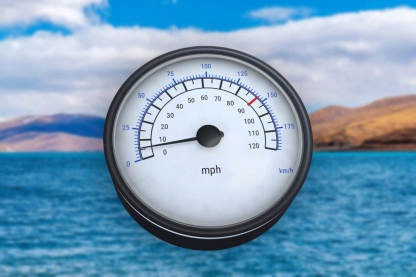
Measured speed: 5 mph
